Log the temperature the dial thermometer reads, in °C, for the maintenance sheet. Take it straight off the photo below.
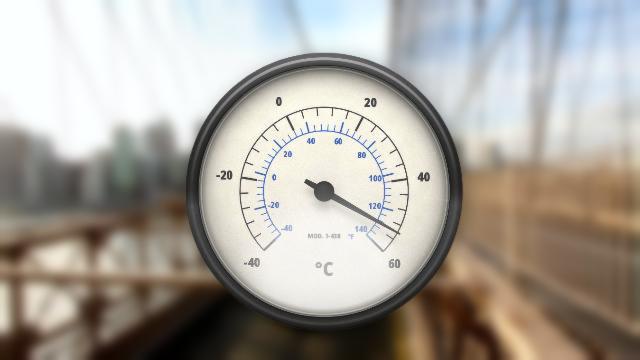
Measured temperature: 54 °C
